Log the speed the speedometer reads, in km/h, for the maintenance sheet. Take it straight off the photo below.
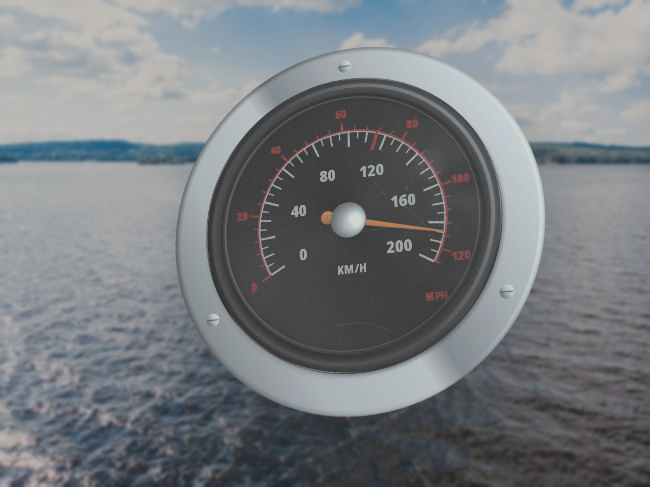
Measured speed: 185 km/h
